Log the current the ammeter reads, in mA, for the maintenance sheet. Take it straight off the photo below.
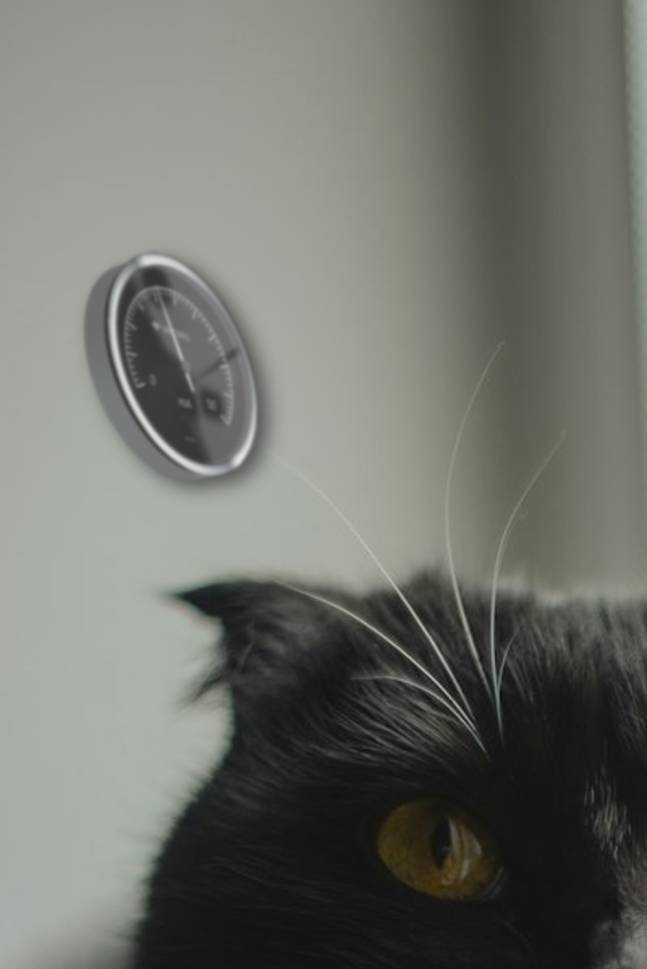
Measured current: 20 mA
